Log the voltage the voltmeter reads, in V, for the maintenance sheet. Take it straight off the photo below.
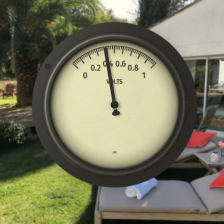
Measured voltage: 0.4 V
